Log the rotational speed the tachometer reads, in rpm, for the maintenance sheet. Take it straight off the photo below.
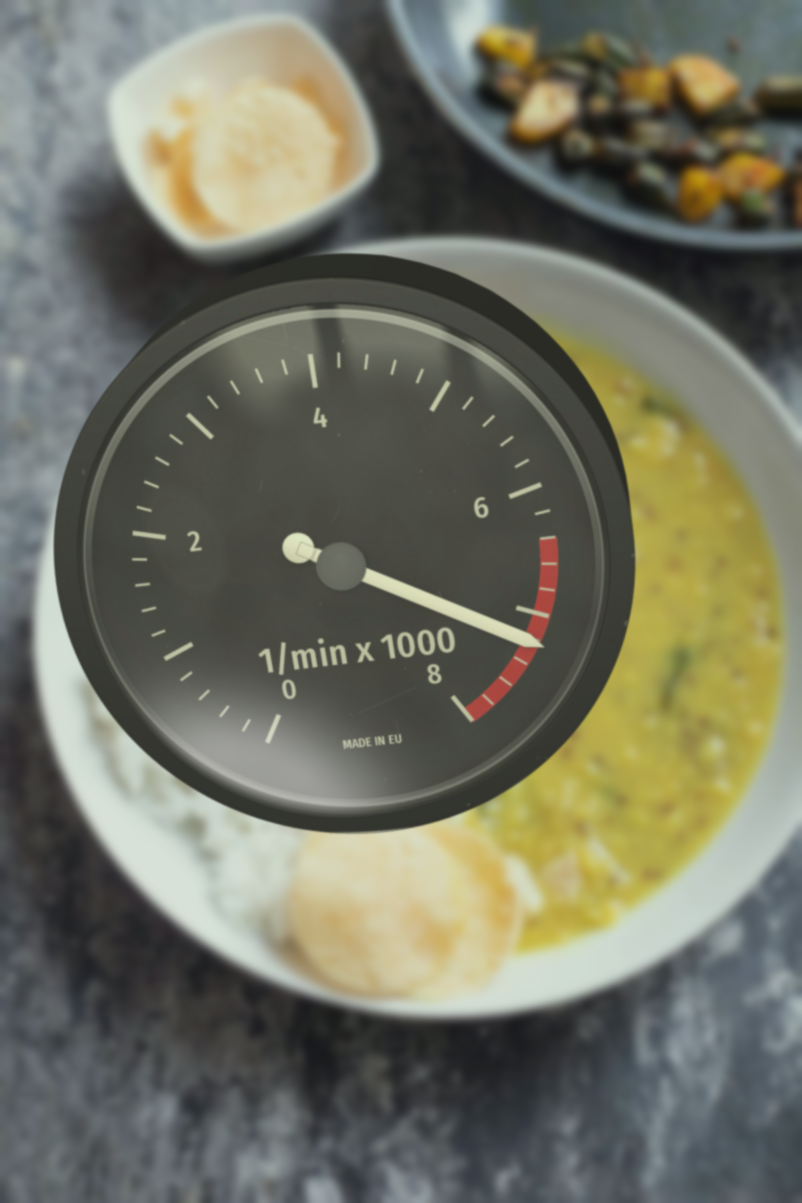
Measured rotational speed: 7200 rpm
